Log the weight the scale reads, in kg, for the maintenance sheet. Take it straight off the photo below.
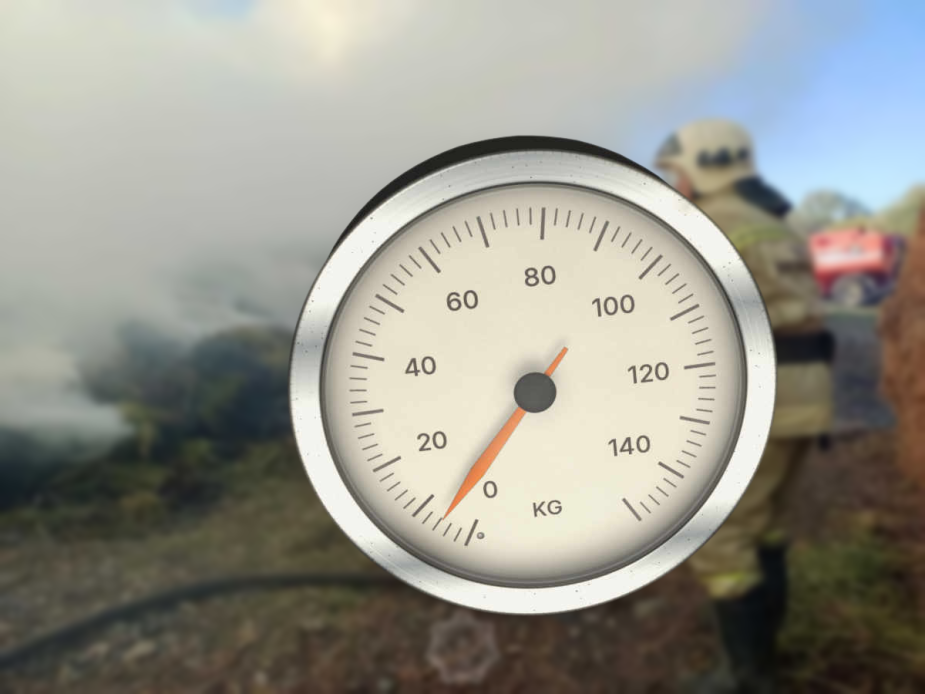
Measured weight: 6 kg
